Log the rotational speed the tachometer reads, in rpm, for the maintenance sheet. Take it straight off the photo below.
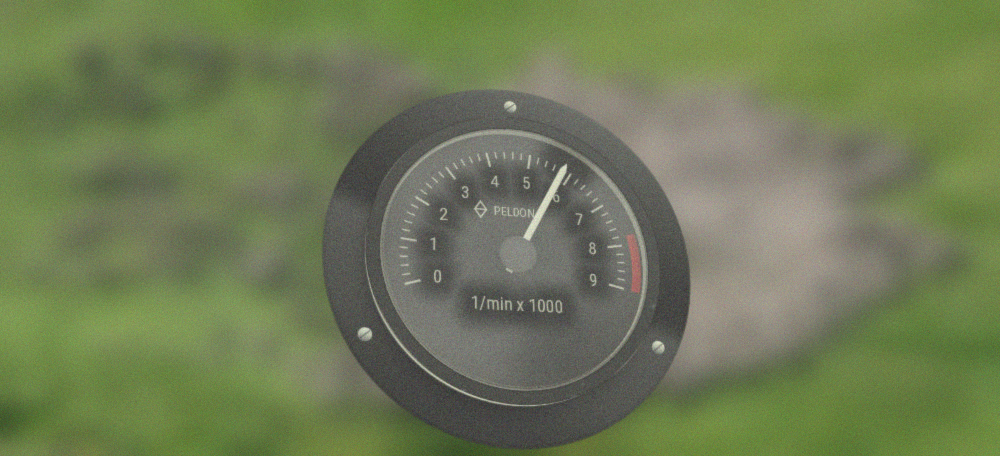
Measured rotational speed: 5800 rpm
